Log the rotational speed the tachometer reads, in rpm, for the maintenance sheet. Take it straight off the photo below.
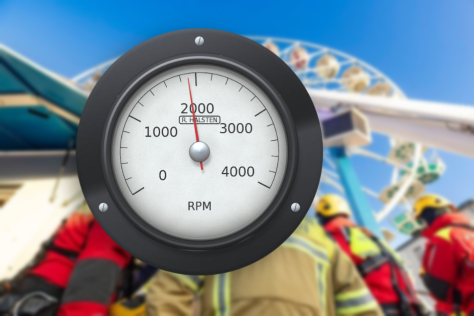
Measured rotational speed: 1900 rpm
